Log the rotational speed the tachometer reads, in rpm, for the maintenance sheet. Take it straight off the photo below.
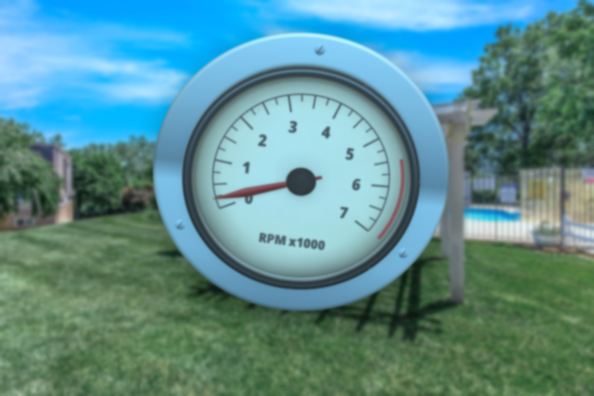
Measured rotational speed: 250 rpm
